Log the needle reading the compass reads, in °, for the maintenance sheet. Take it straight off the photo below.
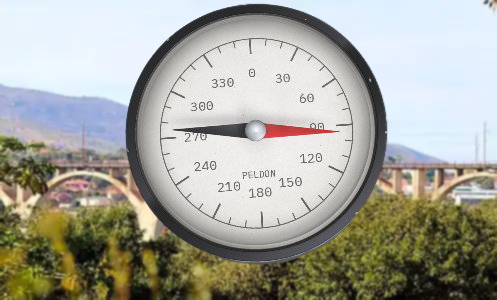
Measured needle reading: 95 °
